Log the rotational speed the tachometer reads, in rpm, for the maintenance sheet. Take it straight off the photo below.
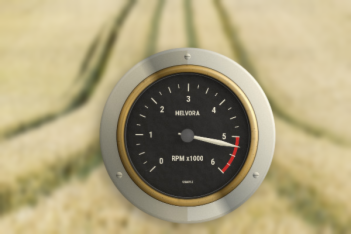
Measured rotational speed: 5250 rpm
